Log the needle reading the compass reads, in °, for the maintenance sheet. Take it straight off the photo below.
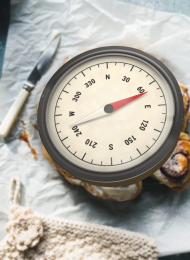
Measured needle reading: 70 °
